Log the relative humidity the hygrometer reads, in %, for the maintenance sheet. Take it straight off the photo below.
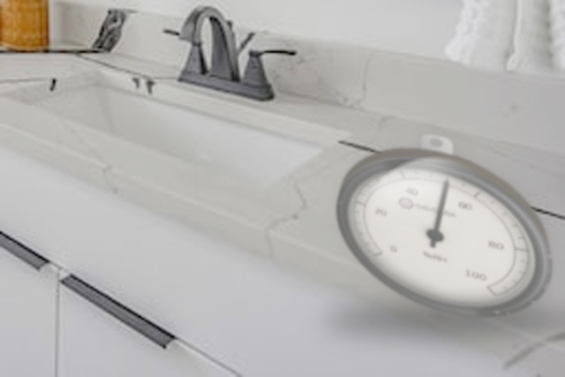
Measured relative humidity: 52 %
